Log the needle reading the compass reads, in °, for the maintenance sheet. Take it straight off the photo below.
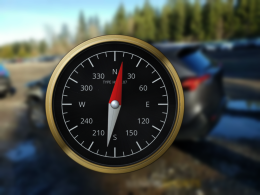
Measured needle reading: 10 °
